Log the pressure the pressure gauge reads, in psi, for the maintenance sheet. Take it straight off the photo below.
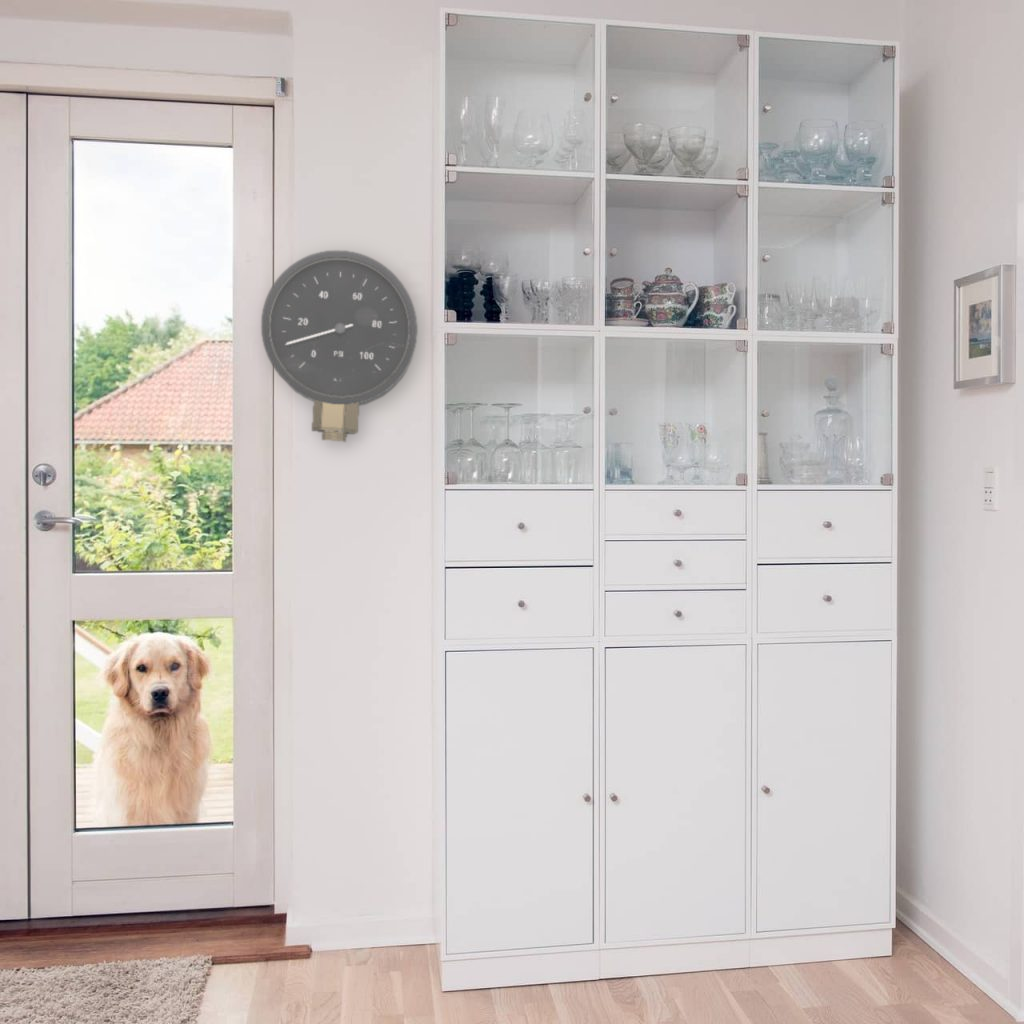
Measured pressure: 10 psi
